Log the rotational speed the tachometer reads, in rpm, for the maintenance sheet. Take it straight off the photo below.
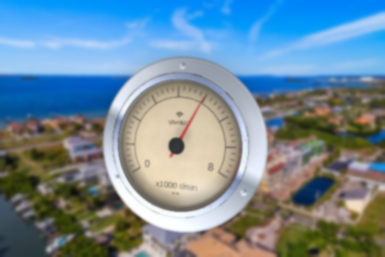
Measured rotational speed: 5000 rpm
